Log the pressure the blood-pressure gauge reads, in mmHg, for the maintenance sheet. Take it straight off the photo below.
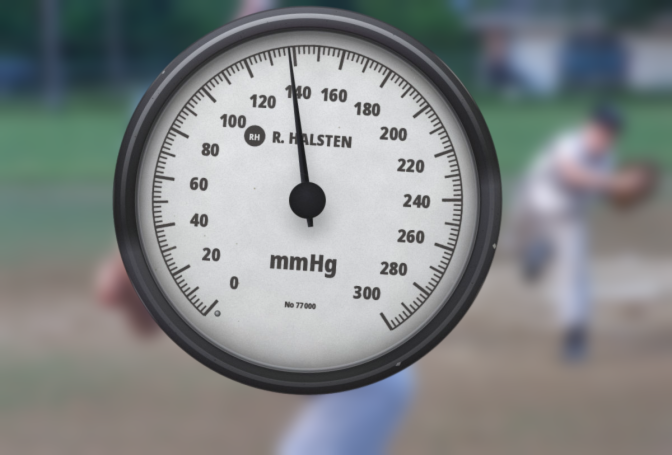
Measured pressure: 138 mmHg
